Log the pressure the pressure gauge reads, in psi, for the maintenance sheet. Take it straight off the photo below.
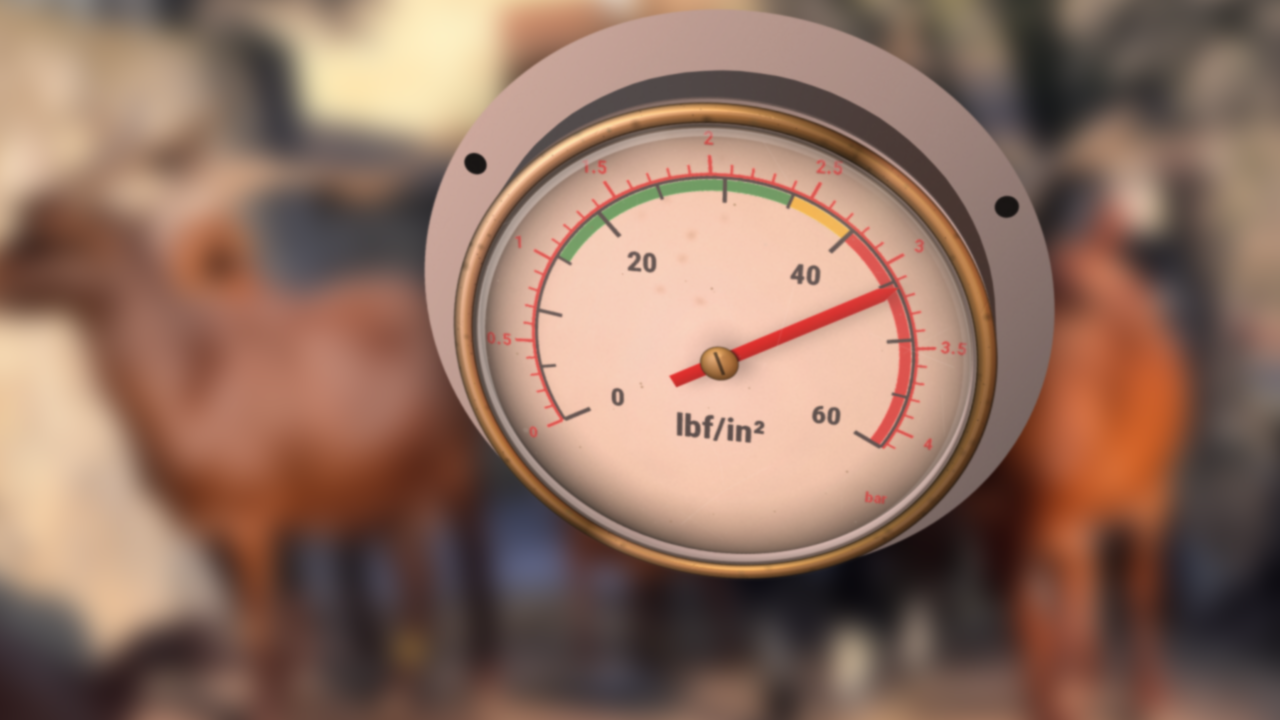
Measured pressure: 45 psi
